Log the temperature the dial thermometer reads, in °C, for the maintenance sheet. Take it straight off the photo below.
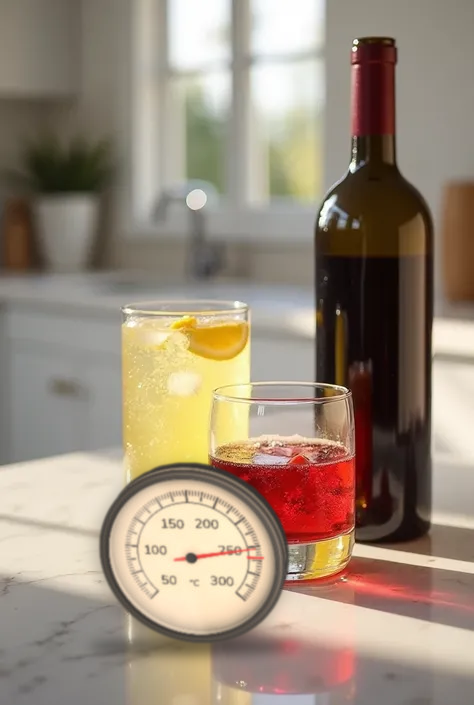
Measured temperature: 250 °C
